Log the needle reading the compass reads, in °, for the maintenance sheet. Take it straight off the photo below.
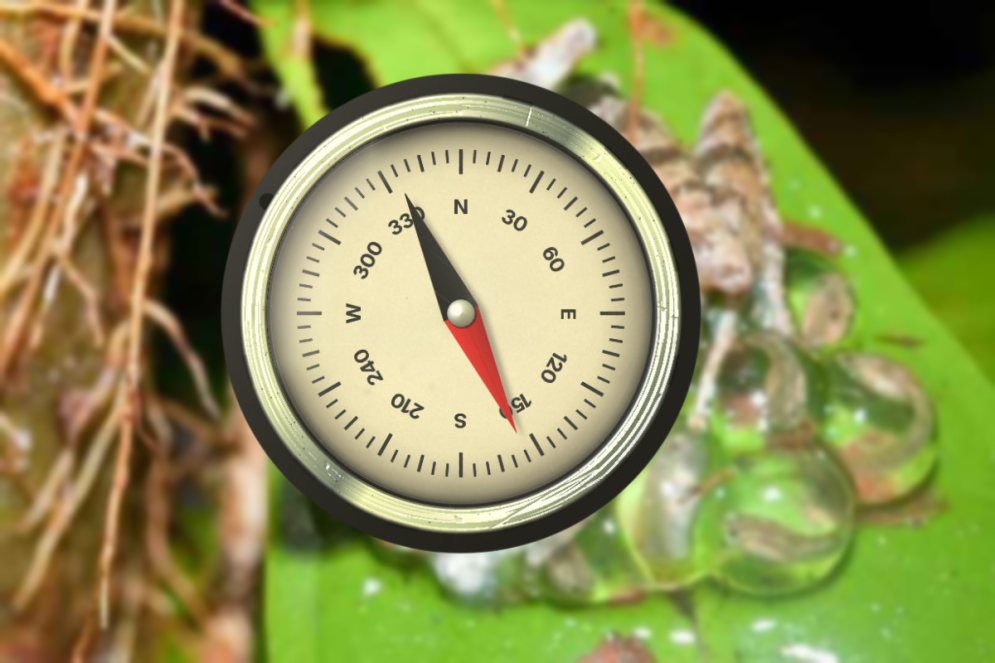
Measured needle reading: 155 °
